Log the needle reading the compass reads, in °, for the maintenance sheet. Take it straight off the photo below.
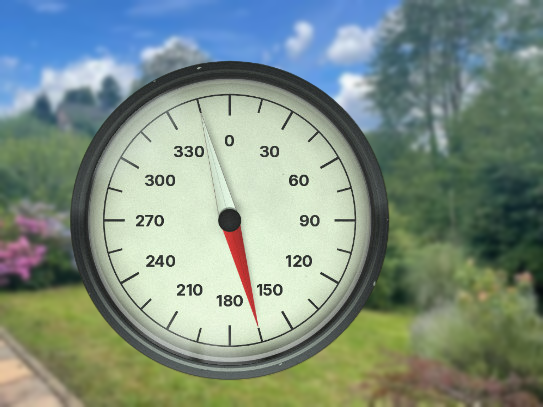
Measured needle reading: 165 °
